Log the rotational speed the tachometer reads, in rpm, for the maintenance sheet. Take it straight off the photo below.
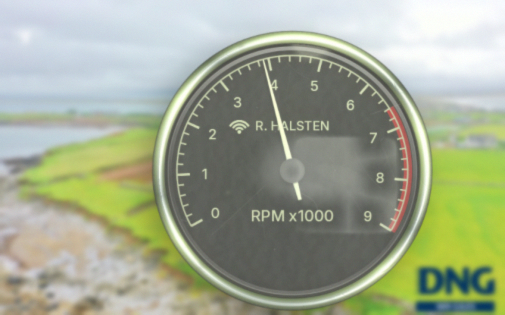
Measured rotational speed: 3900 rpm
